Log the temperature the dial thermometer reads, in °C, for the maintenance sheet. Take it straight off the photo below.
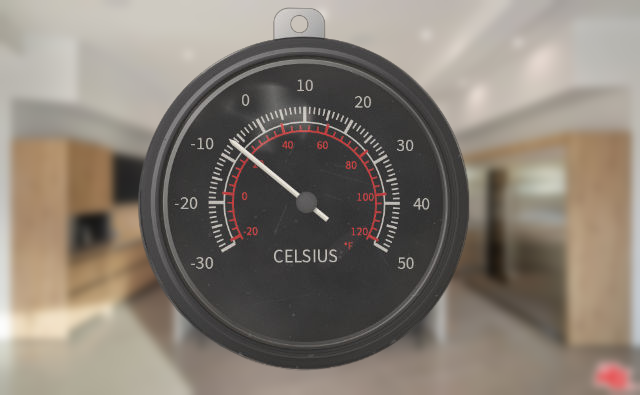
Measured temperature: -7 °C
